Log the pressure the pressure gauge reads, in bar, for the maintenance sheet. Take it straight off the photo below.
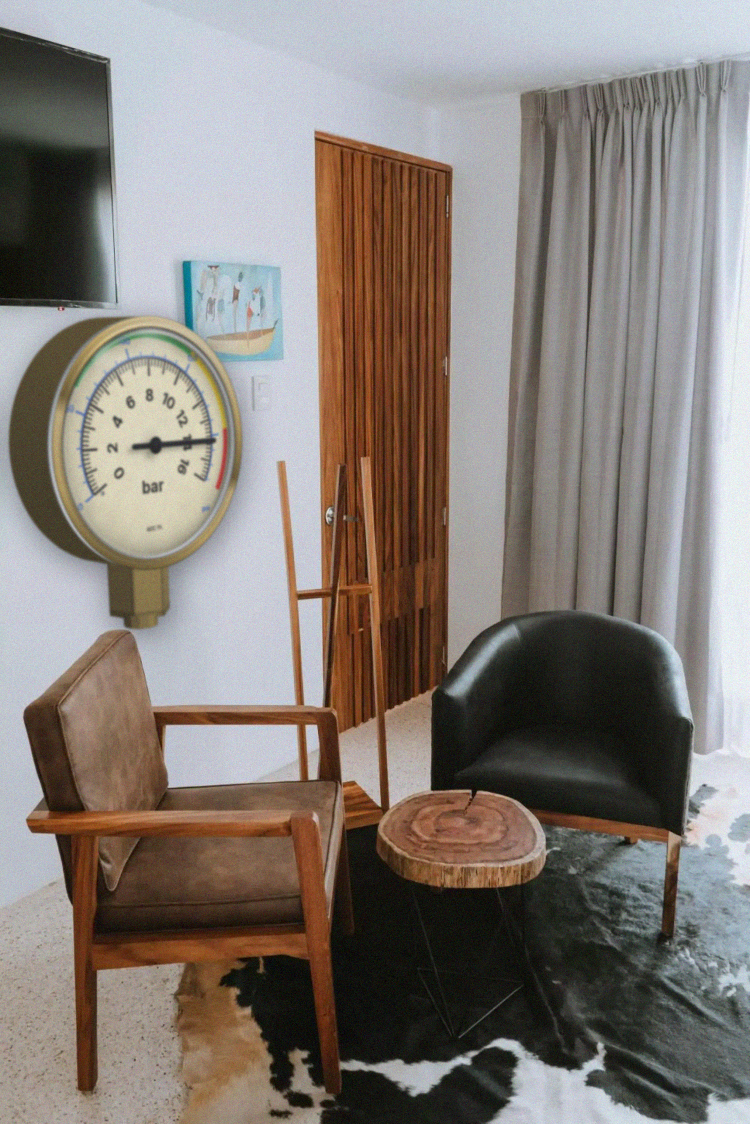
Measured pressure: 14 bar
